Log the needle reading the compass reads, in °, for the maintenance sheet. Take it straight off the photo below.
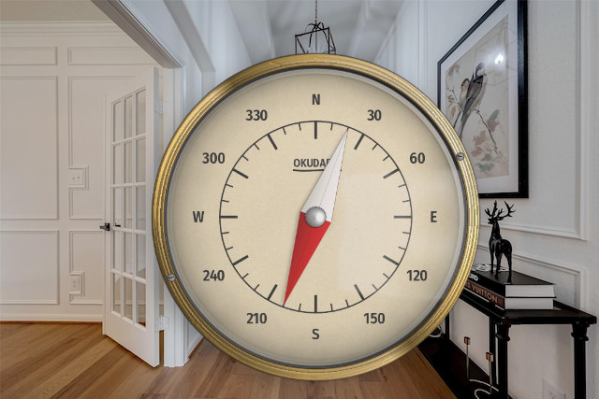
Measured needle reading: 200 °
